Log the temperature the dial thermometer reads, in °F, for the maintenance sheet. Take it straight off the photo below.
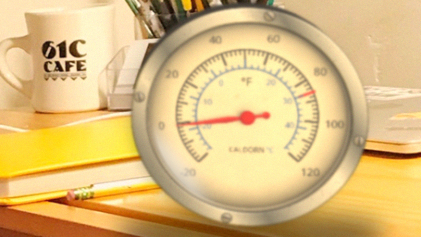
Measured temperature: 0 °F
